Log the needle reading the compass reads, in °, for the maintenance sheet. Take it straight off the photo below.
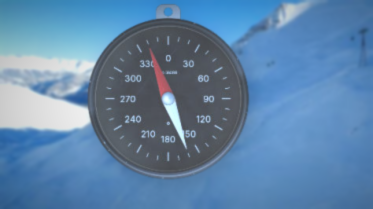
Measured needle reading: 340 °
